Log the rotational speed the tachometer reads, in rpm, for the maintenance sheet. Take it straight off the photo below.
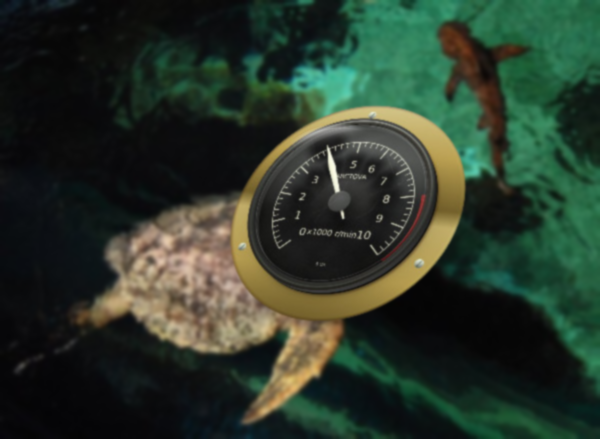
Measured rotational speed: 4000 rpm
